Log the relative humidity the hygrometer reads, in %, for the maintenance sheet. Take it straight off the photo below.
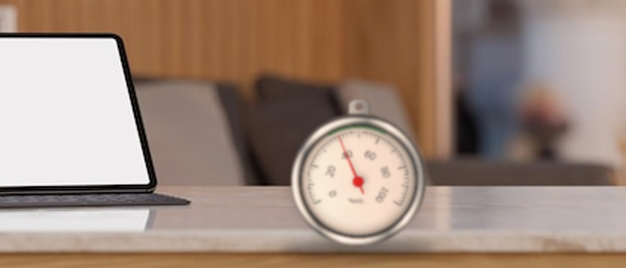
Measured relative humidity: 40 %
